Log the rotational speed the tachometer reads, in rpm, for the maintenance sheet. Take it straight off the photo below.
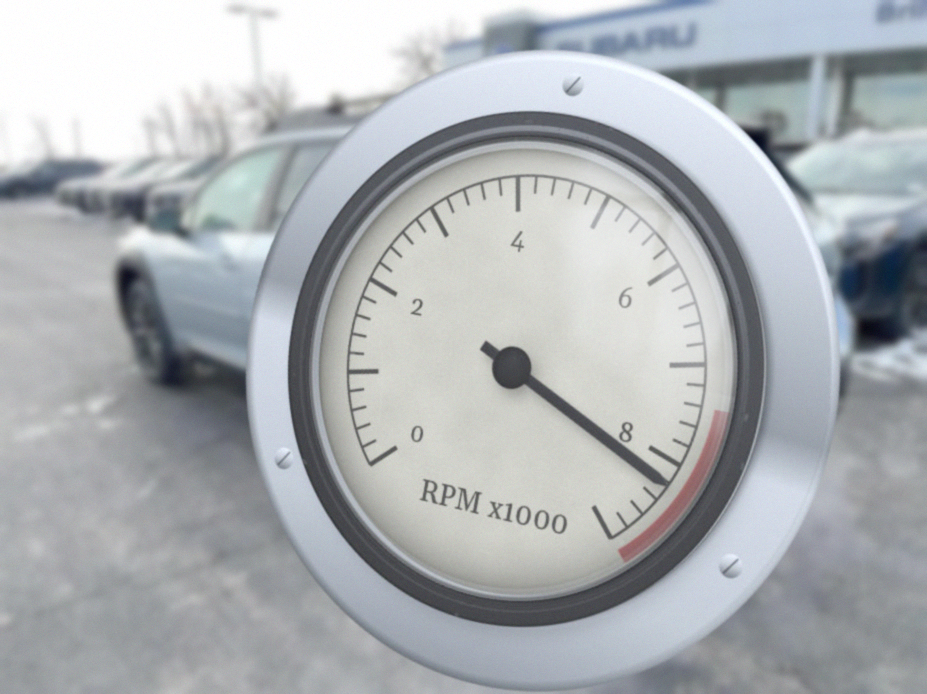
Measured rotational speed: 8200 rpm
